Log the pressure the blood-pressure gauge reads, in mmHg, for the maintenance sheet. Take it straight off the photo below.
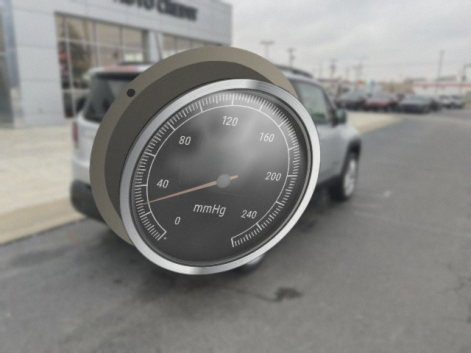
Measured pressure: 30 mmHg
